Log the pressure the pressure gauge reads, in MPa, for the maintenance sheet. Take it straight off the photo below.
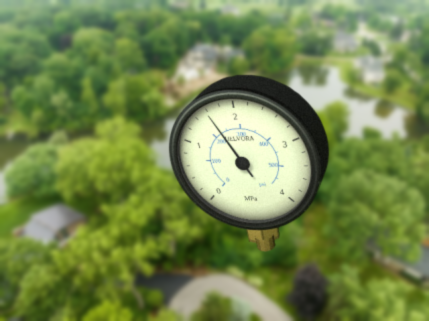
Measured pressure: 1.6 MPa
